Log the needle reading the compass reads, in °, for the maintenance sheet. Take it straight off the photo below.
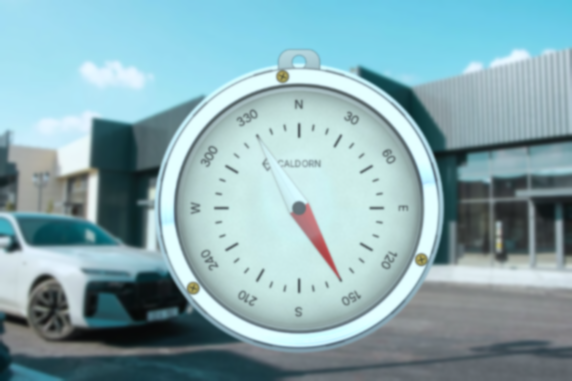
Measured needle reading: 150 °
